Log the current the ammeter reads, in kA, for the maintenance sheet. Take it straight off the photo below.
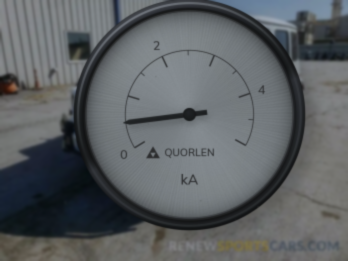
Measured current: 0.5 kA
